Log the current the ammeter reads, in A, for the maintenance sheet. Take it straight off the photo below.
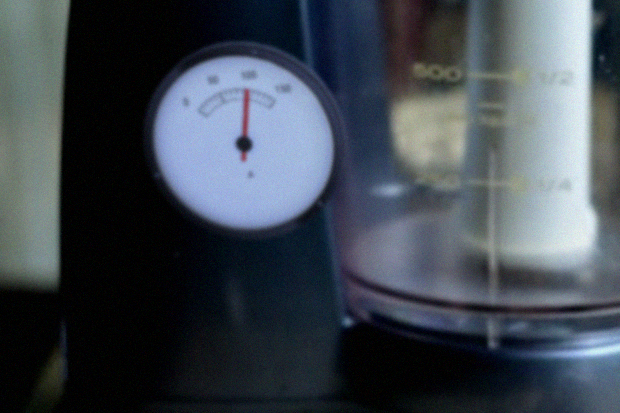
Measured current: 100 A
